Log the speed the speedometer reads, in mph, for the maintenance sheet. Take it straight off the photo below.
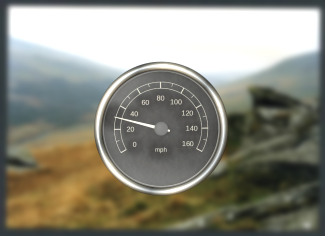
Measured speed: 30 mph
